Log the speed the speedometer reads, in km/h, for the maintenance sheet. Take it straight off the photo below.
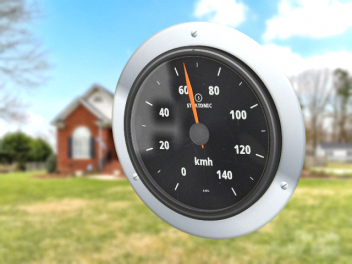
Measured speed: 65 km/h
